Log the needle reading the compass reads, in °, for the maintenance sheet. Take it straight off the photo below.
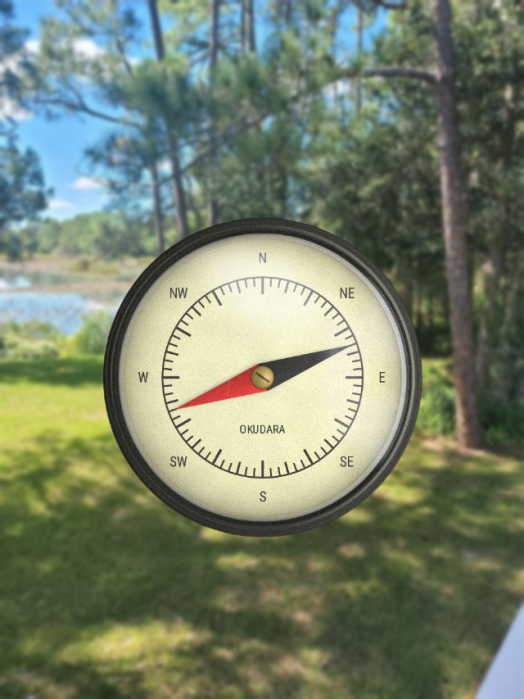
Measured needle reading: 250 °
